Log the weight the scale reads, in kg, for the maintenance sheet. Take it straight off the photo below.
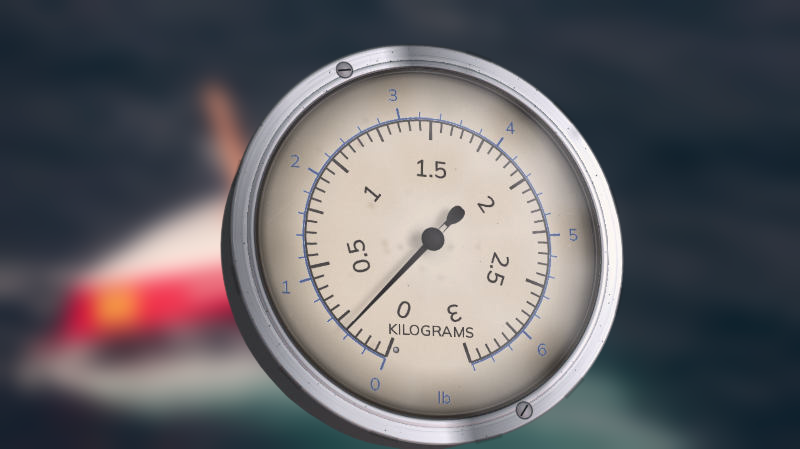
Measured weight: 0.2 kg
